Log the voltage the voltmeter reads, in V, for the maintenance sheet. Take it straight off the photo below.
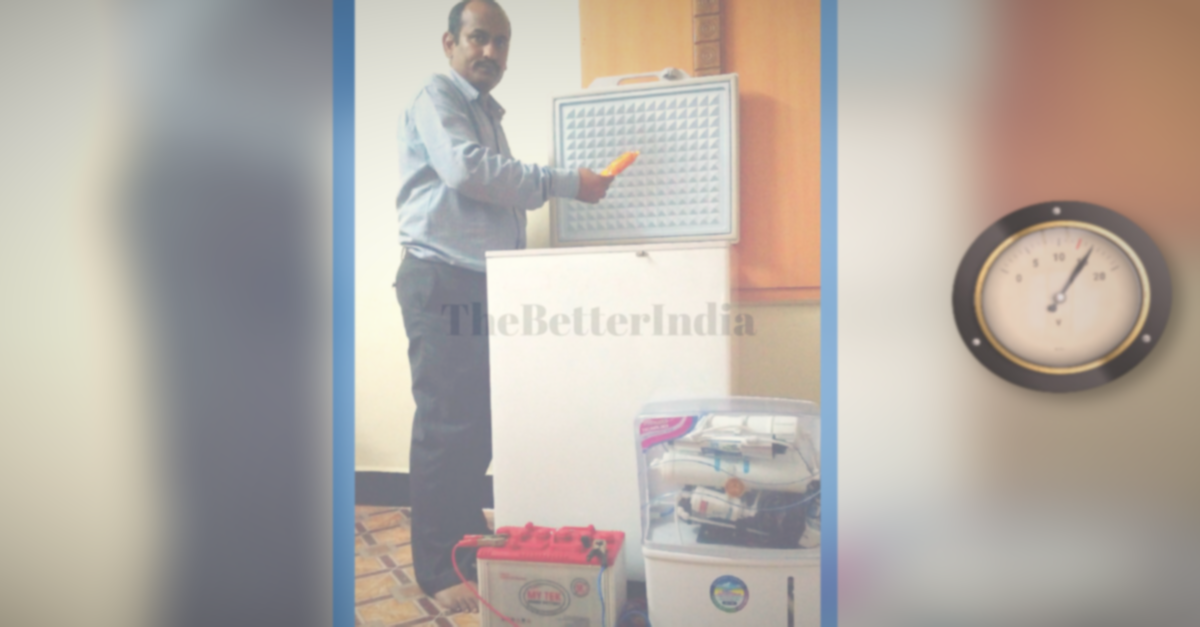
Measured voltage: 15 V
